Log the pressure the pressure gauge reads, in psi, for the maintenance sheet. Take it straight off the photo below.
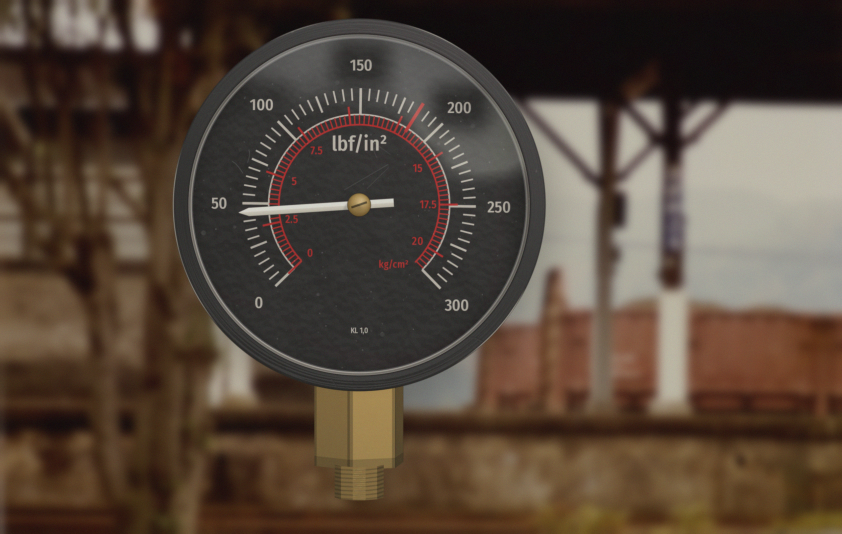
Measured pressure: 45 psi
